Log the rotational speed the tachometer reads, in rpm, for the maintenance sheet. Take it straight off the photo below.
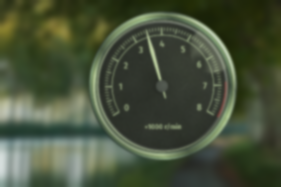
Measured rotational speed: 3500 rpm
